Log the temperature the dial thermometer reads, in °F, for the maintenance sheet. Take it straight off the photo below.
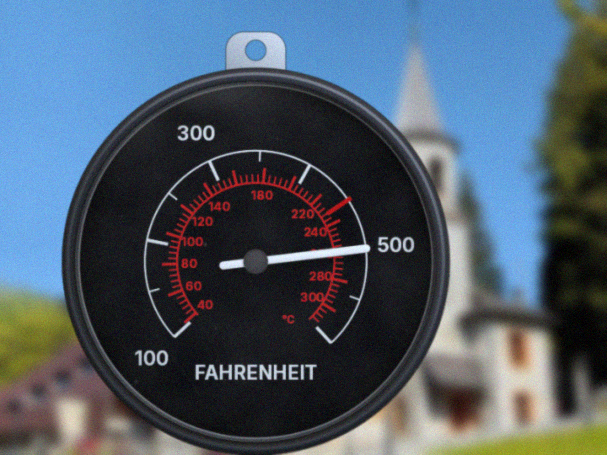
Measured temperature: 500 °F
